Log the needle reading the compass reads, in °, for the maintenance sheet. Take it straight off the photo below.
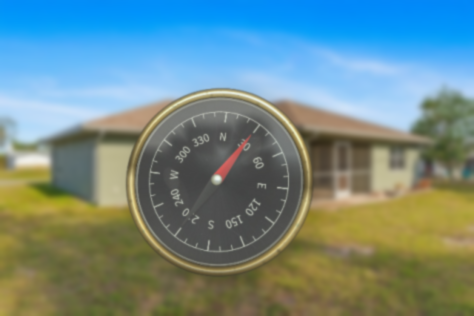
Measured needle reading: 30 °
